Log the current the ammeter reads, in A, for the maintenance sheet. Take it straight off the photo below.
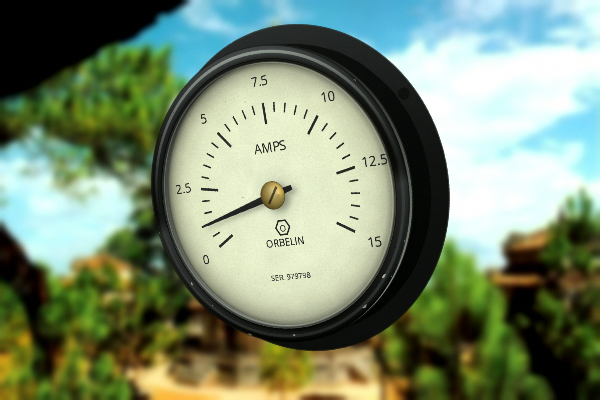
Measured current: 1 A
